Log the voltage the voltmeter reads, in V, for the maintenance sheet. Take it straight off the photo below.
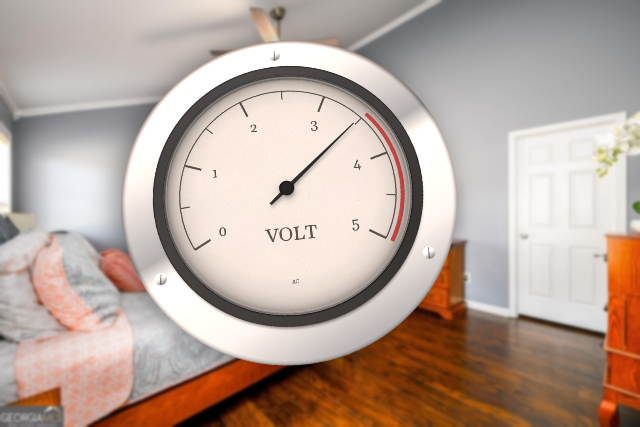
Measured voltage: 3.5 V
